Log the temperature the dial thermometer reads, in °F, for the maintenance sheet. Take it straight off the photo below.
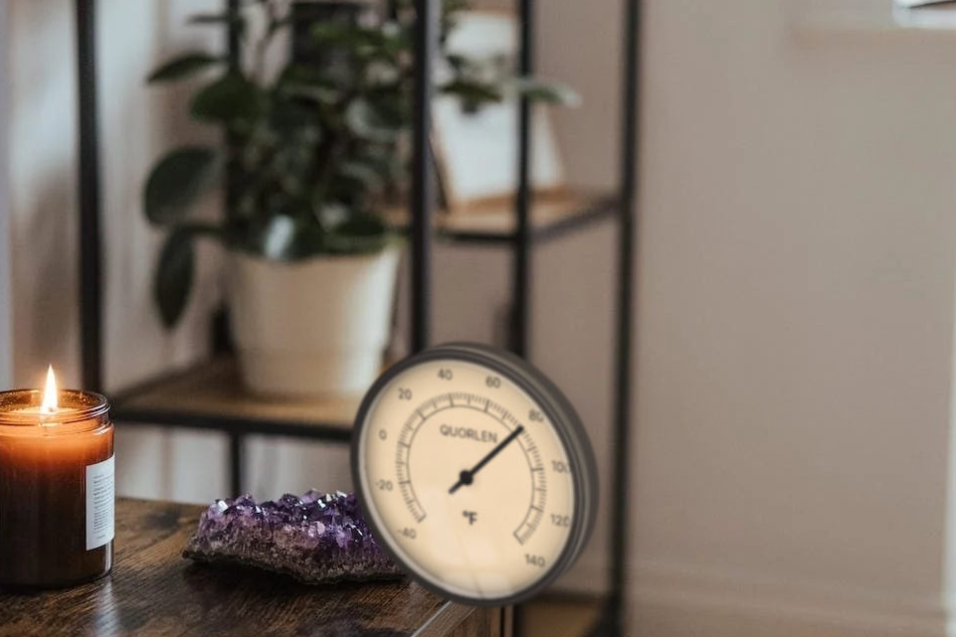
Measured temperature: 80 °F
